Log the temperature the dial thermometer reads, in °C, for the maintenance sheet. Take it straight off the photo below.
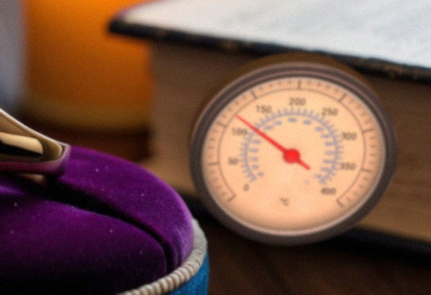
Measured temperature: 120 °C
